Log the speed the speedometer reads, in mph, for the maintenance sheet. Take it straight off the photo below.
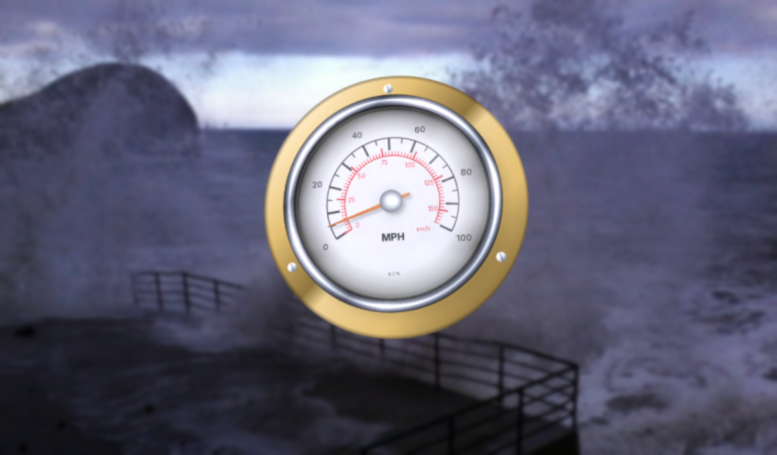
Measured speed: 5 mph
